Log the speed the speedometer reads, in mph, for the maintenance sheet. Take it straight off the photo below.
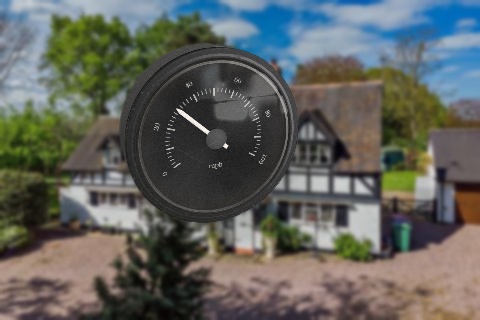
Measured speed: 30 mph
